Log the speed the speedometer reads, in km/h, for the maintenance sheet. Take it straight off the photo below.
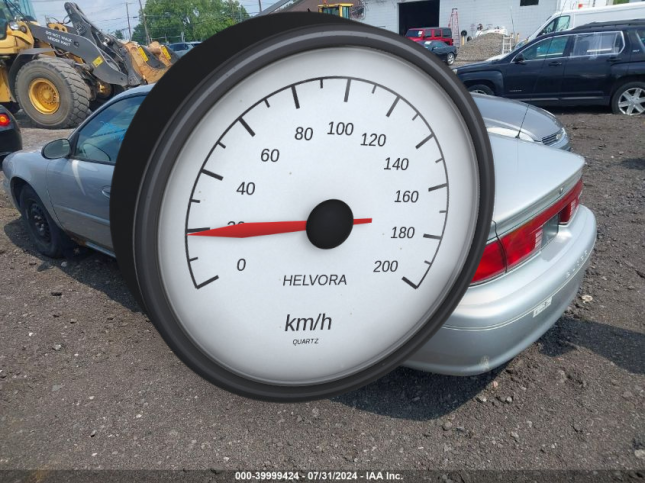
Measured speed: 20 km/h
